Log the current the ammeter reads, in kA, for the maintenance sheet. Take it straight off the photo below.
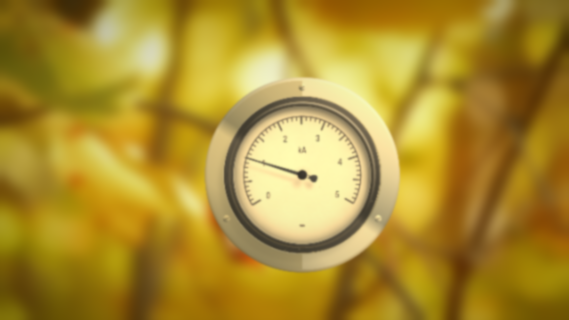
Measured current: 1 kA
